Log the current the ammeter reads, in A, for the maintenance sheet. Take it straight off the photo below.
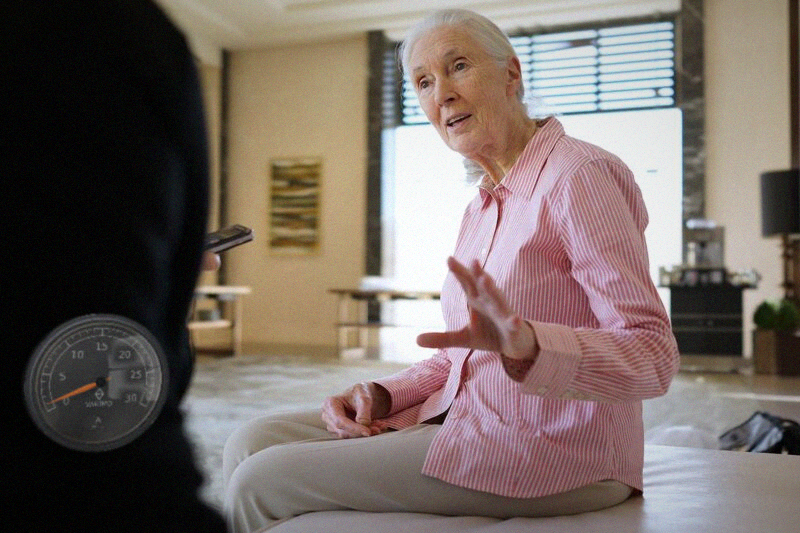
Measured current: 1 A
